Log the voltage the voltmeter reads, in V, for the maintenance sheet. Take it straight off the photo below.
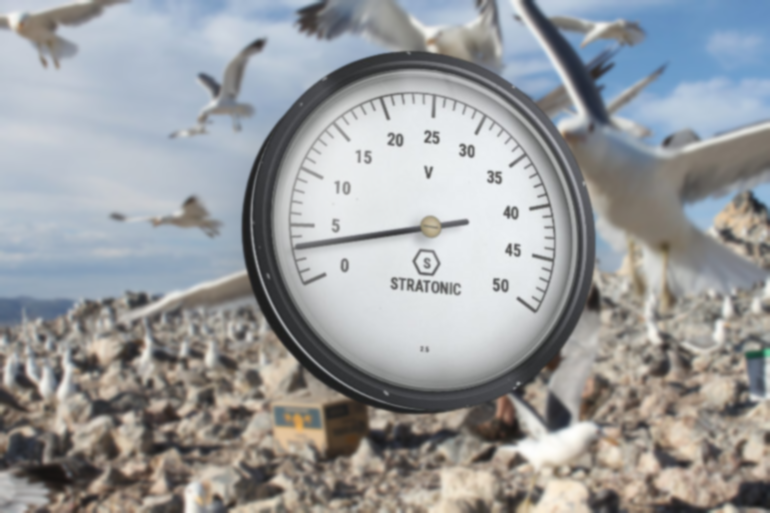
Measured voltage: 3 V
